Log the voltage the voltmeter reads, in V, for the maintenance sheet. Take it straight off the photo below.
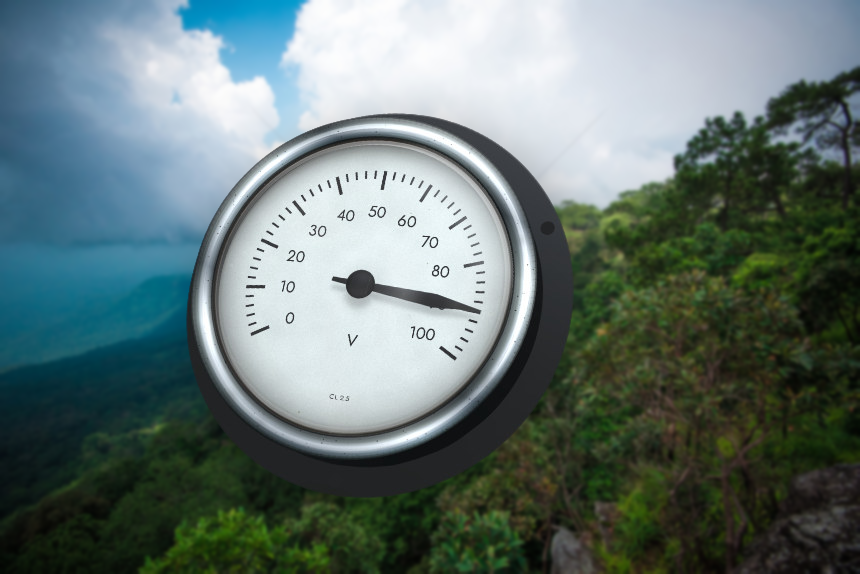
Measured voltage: 90 V
